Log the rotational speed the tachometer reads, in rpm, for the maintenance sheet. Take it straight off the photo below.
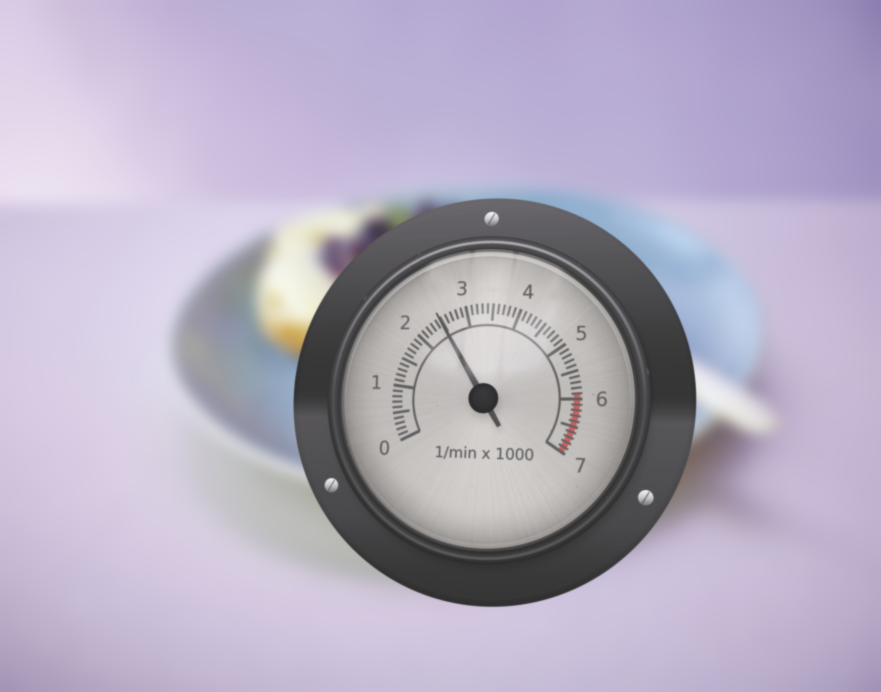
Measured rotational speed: 2500 rpm
